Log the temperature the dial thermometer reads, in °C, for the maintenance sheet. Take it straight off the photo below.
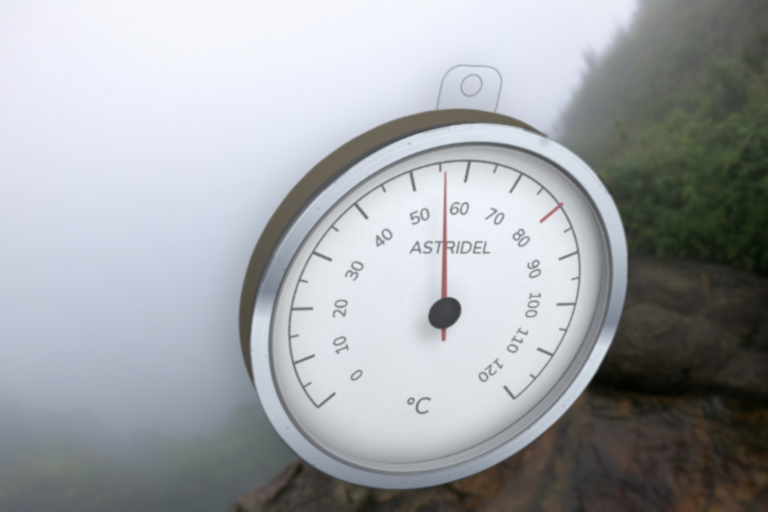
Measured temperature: 55 °C
